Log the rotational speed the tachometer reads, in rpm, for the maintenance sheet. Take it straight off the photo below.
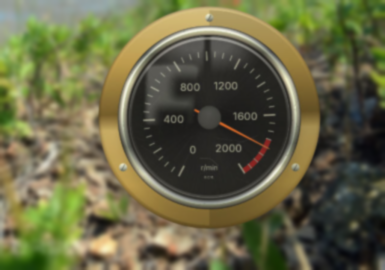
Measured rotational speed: 1800 rpm
